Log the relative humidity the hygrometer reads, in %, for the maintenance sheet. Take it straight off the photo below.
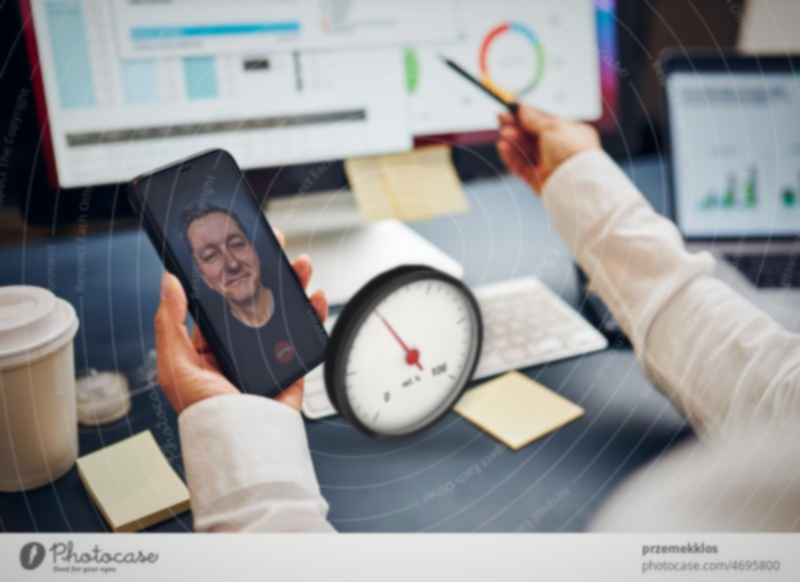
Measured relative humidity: 40 %
